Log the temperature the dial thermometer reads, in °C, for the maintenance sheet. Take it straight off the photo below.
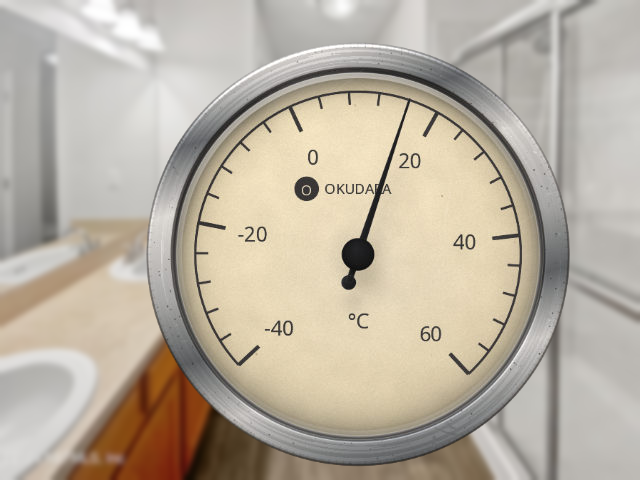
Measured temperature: 16 °C
